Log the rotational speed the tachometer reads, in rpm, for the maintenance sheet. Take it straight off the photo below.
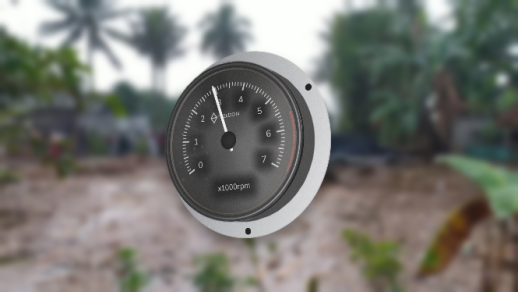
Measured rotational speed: 3000 rpm
